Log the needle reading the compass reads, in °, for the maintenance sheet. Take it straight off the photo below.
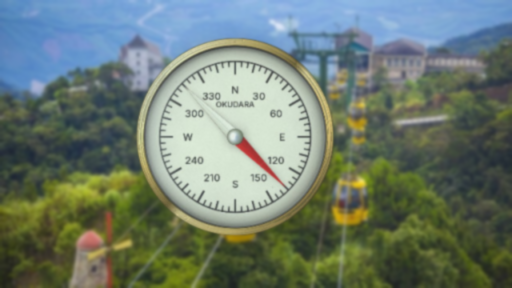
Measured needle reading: 135 °
